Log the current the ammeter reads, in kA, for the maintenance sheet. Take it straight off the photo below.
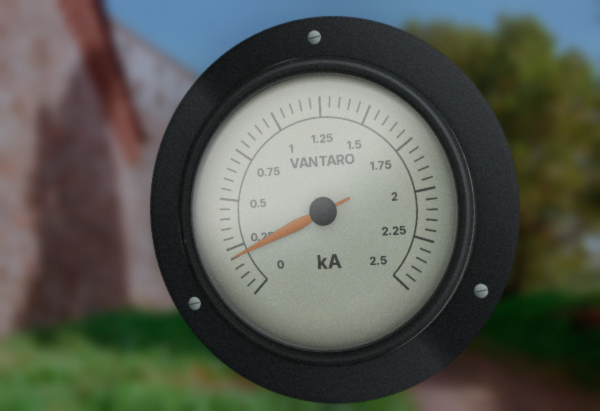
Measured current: 0.2 kA
